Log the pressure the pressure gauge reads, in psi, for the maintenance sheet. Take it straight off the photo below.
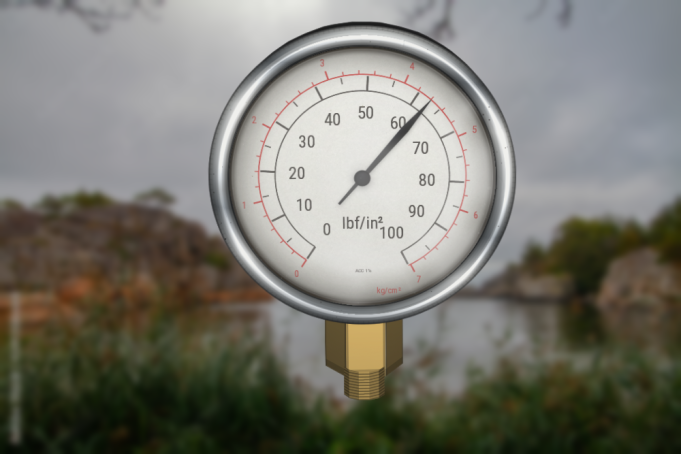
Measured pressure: 62.5 psi
